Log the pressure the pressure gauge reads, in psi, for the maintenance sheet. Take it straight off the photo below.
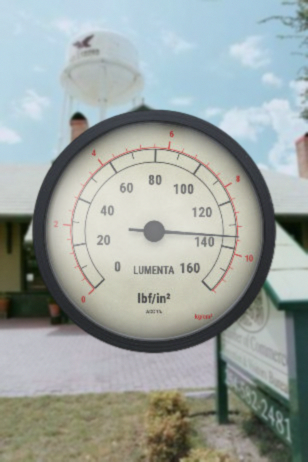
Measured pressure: 135 psi
